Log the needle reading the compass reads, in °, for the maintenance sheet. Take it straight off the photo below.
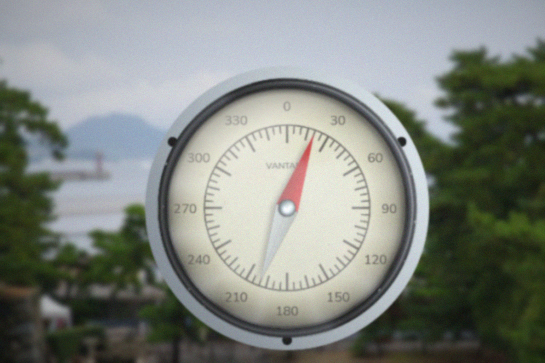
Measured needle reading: 20 °
